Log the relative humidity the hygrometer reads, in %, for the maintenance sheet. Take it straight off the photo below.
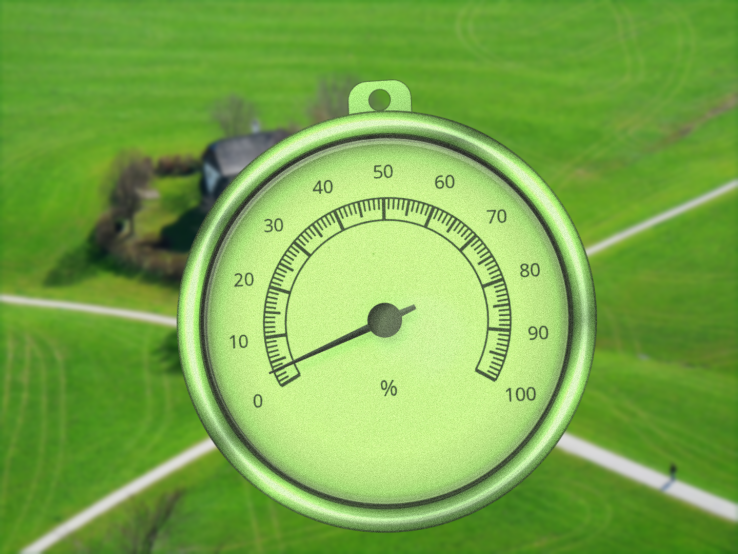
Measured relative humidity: 3 %
